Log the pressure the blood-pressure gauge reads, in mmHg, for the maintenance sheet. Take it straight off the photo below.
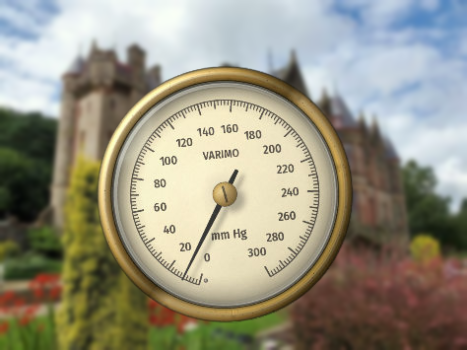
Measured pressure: 10 mmHg
